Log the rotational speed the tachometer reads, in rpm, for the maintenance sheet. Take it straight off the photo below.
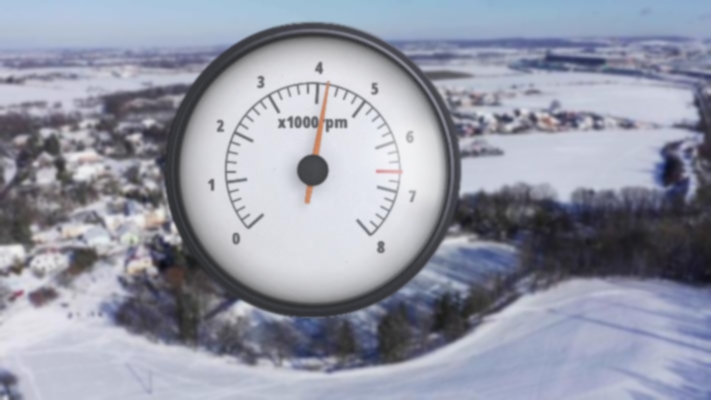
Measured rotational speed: 4200 rpm
